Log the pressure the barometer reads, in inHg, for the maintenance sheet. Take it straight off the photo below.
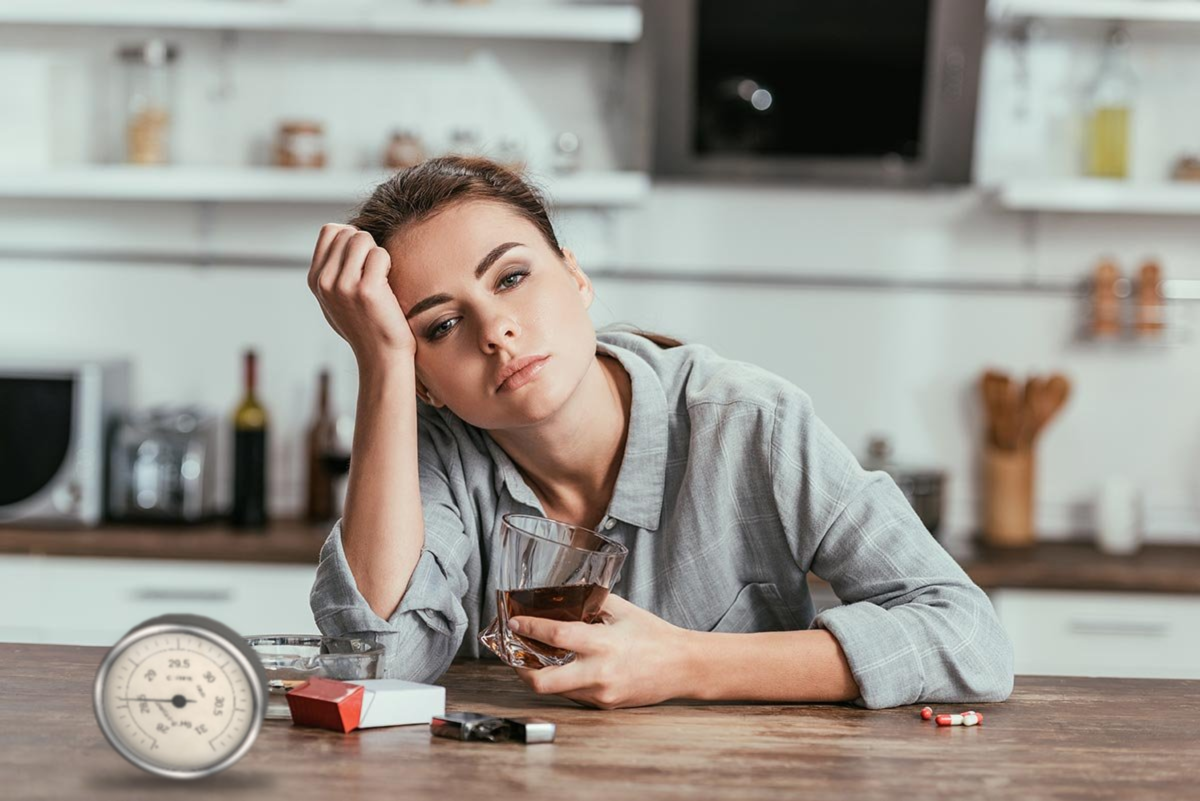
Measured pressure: 28.6 inHg
